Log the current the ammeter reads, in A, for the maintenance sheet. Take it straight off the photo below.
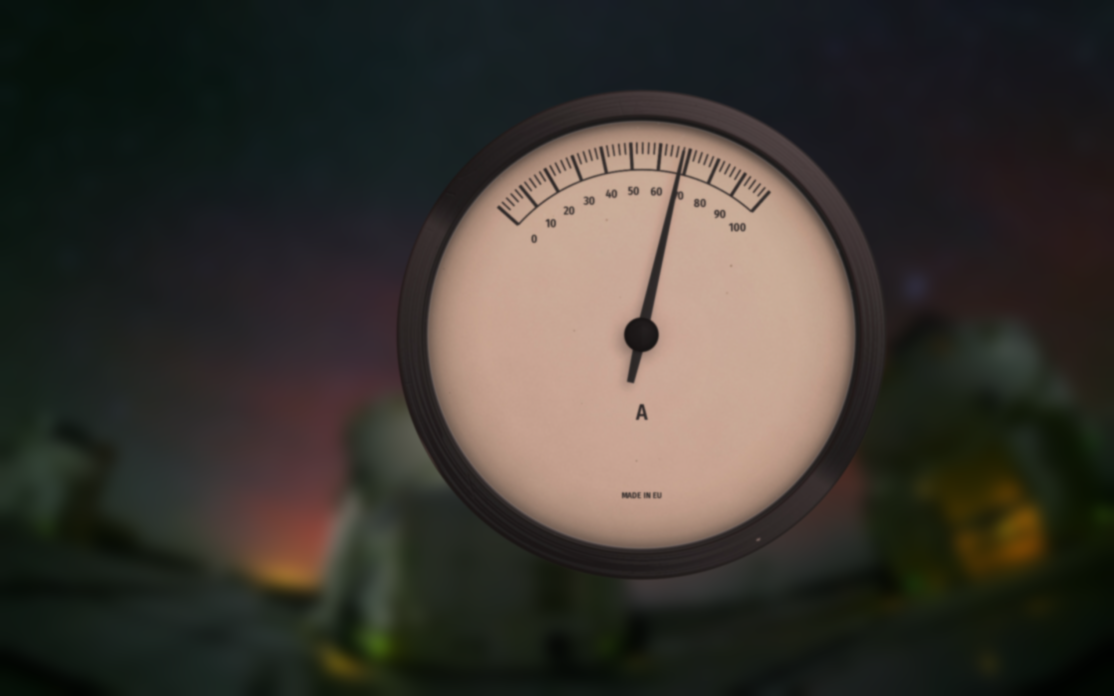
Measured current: 68 A
